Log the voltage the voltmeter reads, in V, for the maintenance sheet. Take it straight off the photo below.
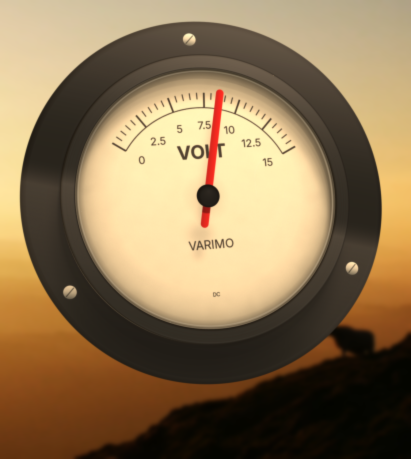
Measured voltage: 8.5 V
